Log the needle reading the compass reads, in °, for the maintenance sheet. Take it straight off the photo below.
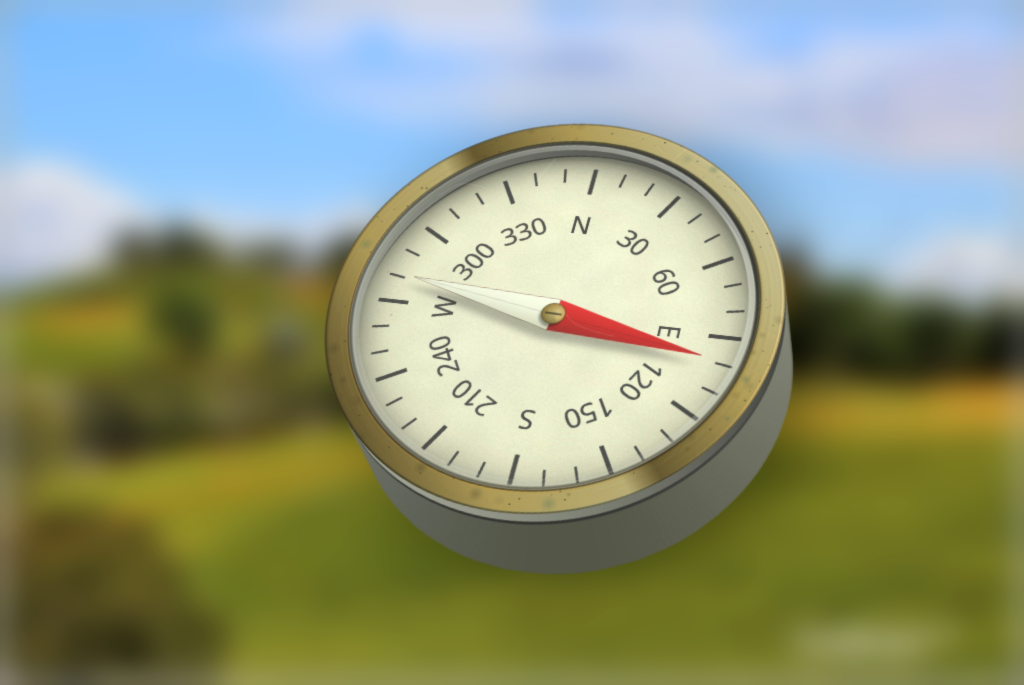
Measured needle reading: 100 °
